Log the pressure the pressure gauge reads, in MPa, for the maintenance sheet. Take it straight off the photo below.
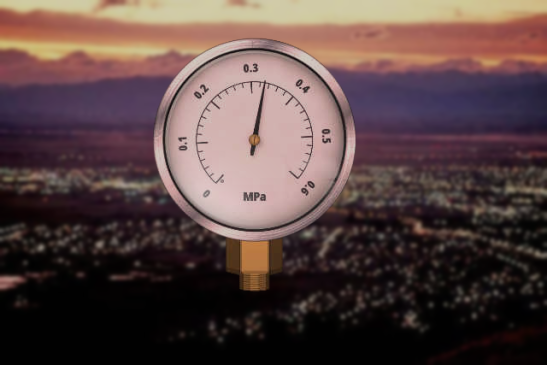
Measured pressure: 0.33 MPa
